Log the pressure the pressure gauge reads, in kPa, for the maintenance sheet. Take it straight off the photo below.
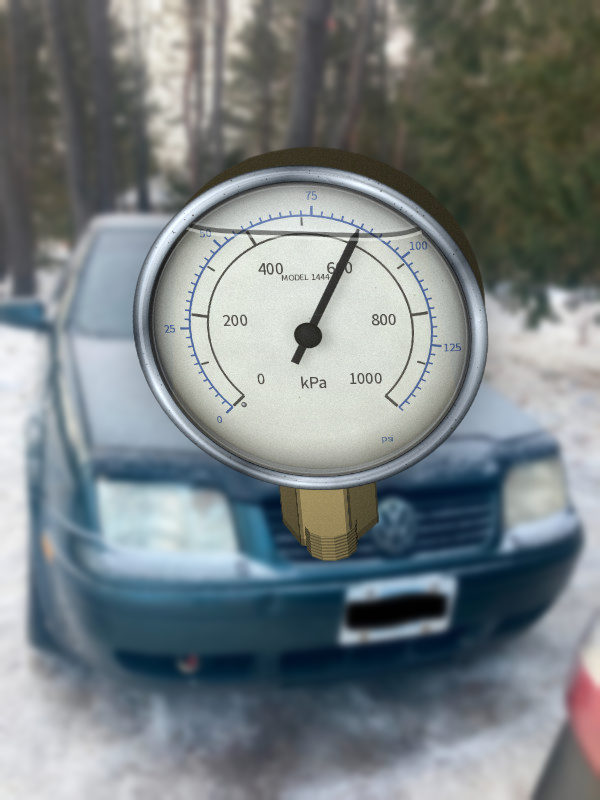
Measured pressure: 600 kPa
